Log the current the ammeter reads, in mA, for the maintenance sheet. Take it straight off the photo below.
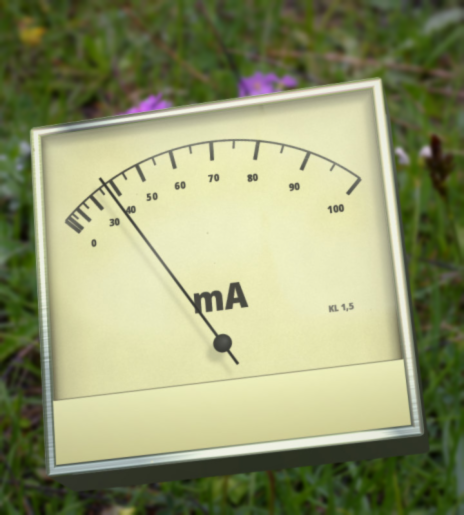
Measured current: 37.5 mA
